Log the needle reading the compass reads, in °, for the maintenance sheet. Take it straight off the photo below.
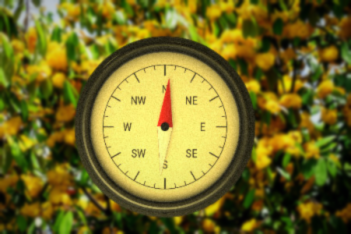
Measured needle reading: 5 °
